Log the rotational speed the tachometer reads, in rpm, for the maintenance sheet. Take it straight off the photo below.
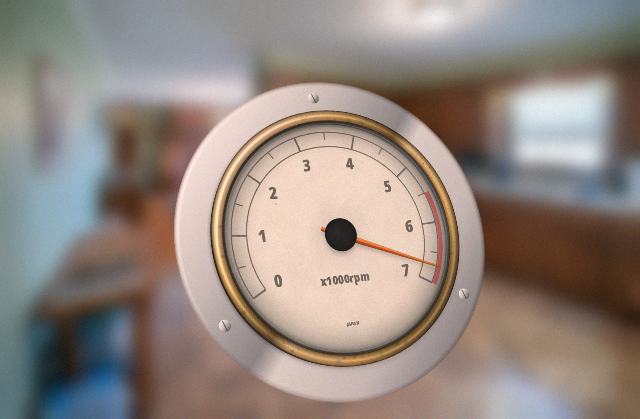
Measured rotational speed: 6750 rpm
